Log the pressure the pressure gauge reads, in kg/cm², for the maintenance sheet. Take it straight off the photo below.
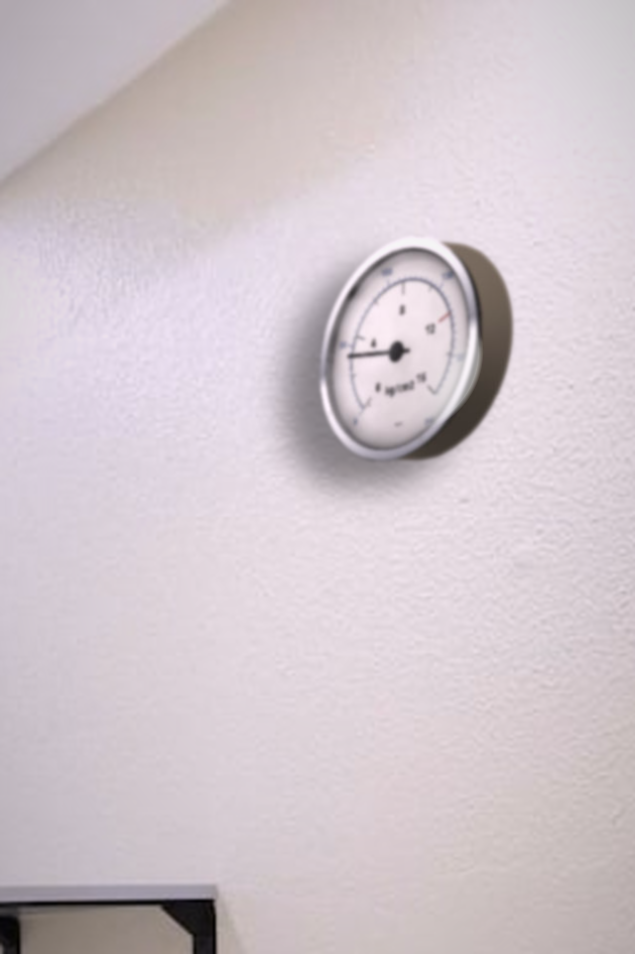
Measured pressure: 3 kg/cm²
